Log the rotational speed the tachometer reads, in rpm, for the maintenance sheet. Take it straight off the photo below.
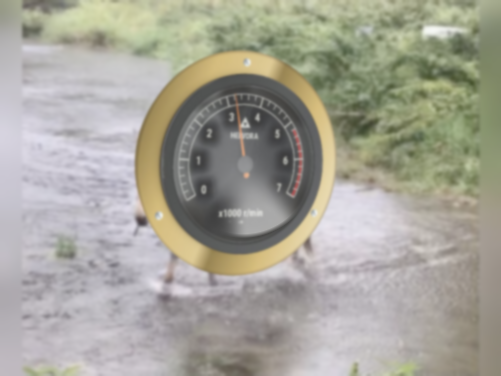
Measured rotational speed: 3200 rpm
